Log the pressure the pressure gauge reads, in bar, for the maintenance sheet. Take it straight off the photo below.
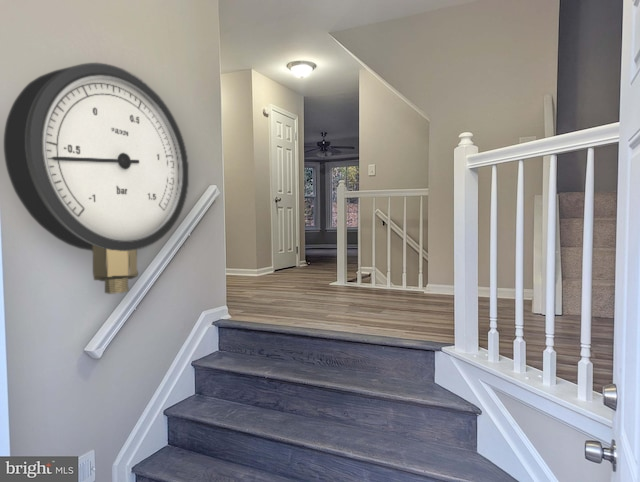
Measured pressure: -0.6 bar
